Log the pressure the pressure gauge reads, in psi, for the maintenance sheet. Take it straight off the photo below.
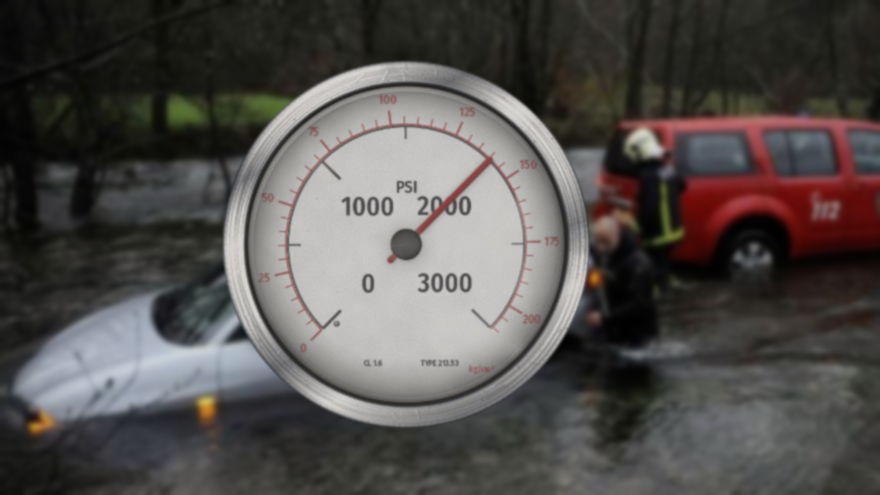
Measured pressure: 2000 psi
